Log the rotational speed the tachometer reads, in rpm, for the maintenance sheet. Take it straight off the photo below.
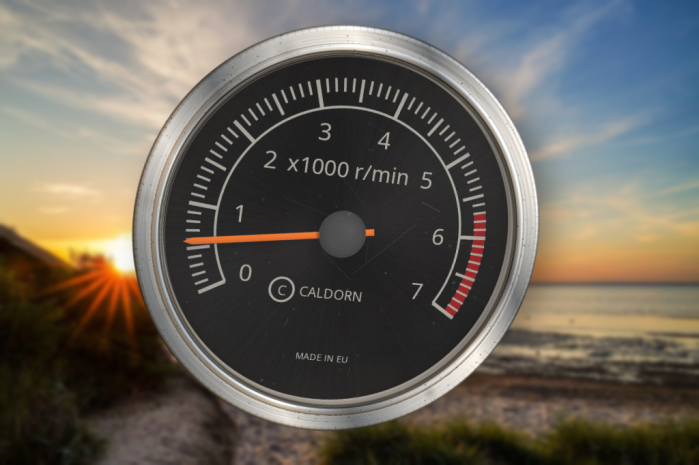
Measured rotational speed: 600 rpm
